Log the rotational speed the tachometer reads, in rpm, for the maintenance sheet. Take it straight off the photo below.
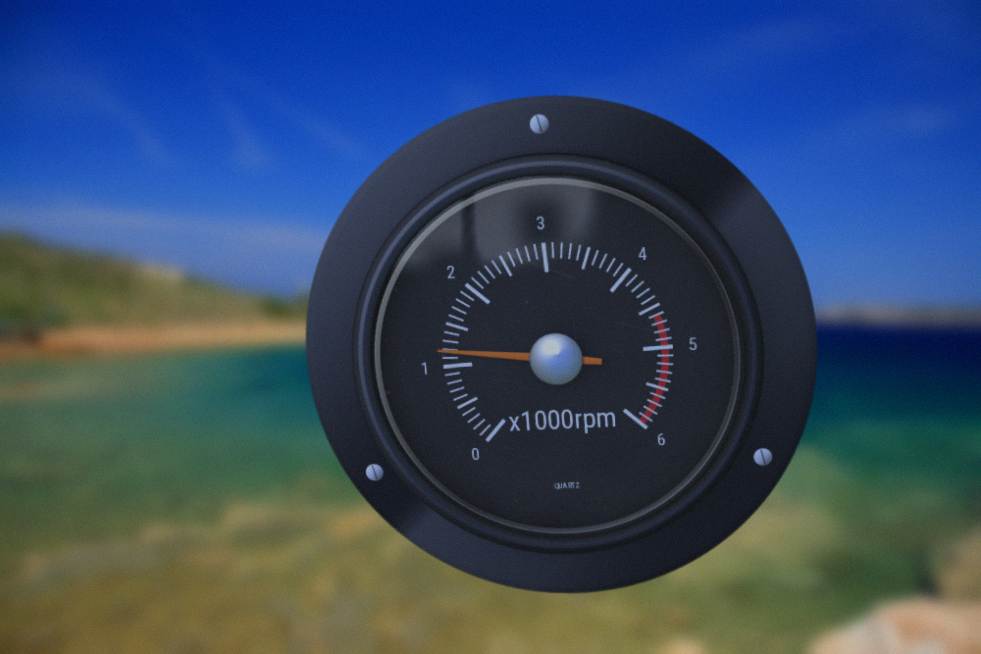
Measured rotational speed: 1200 rpm
